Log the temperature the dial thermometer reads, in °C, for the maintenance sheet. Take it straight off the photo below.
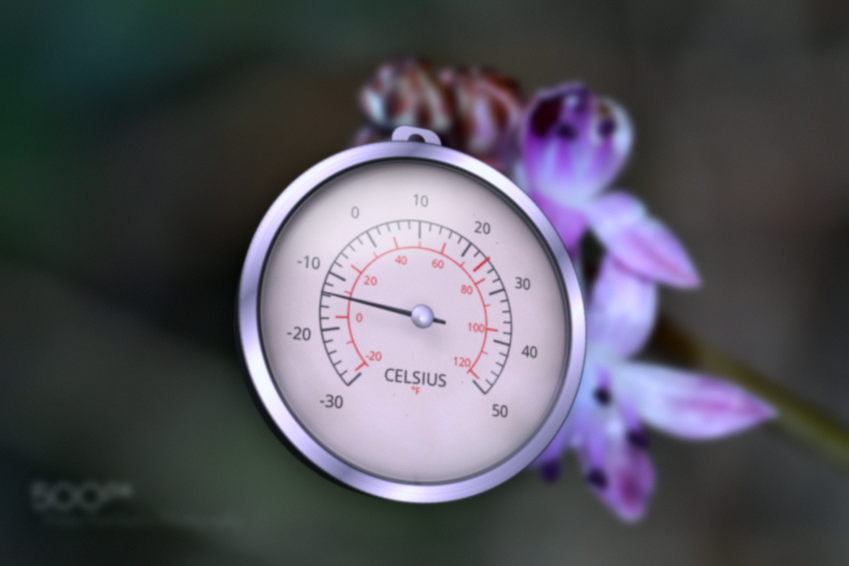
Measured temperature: -14 °C
